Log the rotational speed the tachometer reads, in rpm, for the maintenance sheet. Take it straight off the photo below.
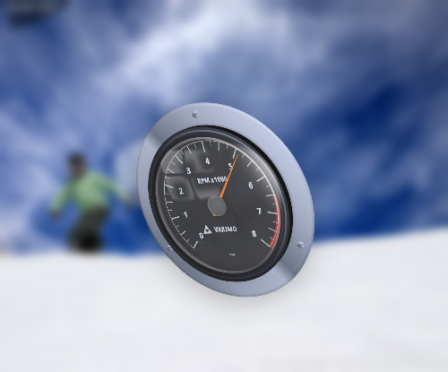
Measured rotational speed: 5125 rpm
